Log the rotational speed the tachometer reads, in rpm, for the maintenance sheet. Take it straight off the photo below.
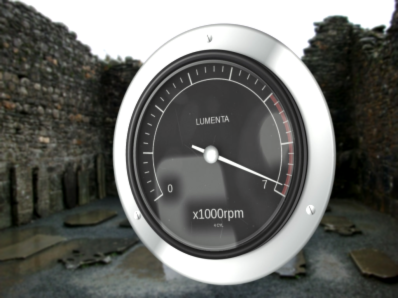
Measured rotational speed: 6800 rpm
